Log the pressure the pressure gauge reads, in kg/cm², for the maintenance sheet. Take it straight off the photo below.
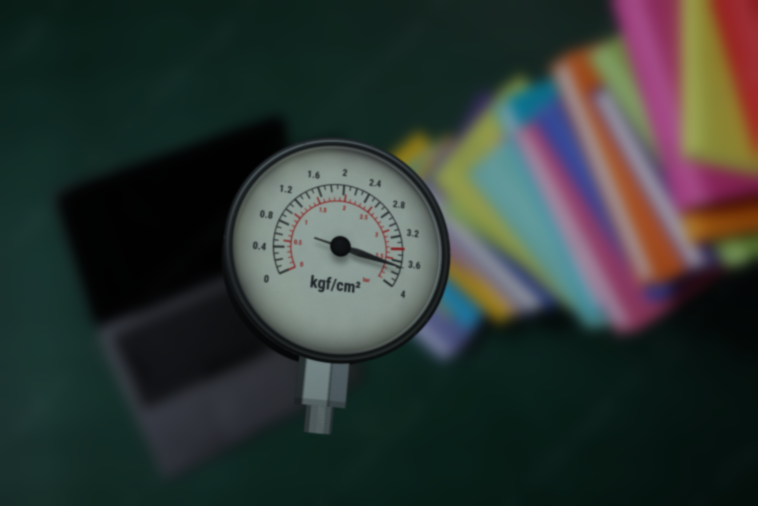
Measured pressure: 3.7 kg/cm²
